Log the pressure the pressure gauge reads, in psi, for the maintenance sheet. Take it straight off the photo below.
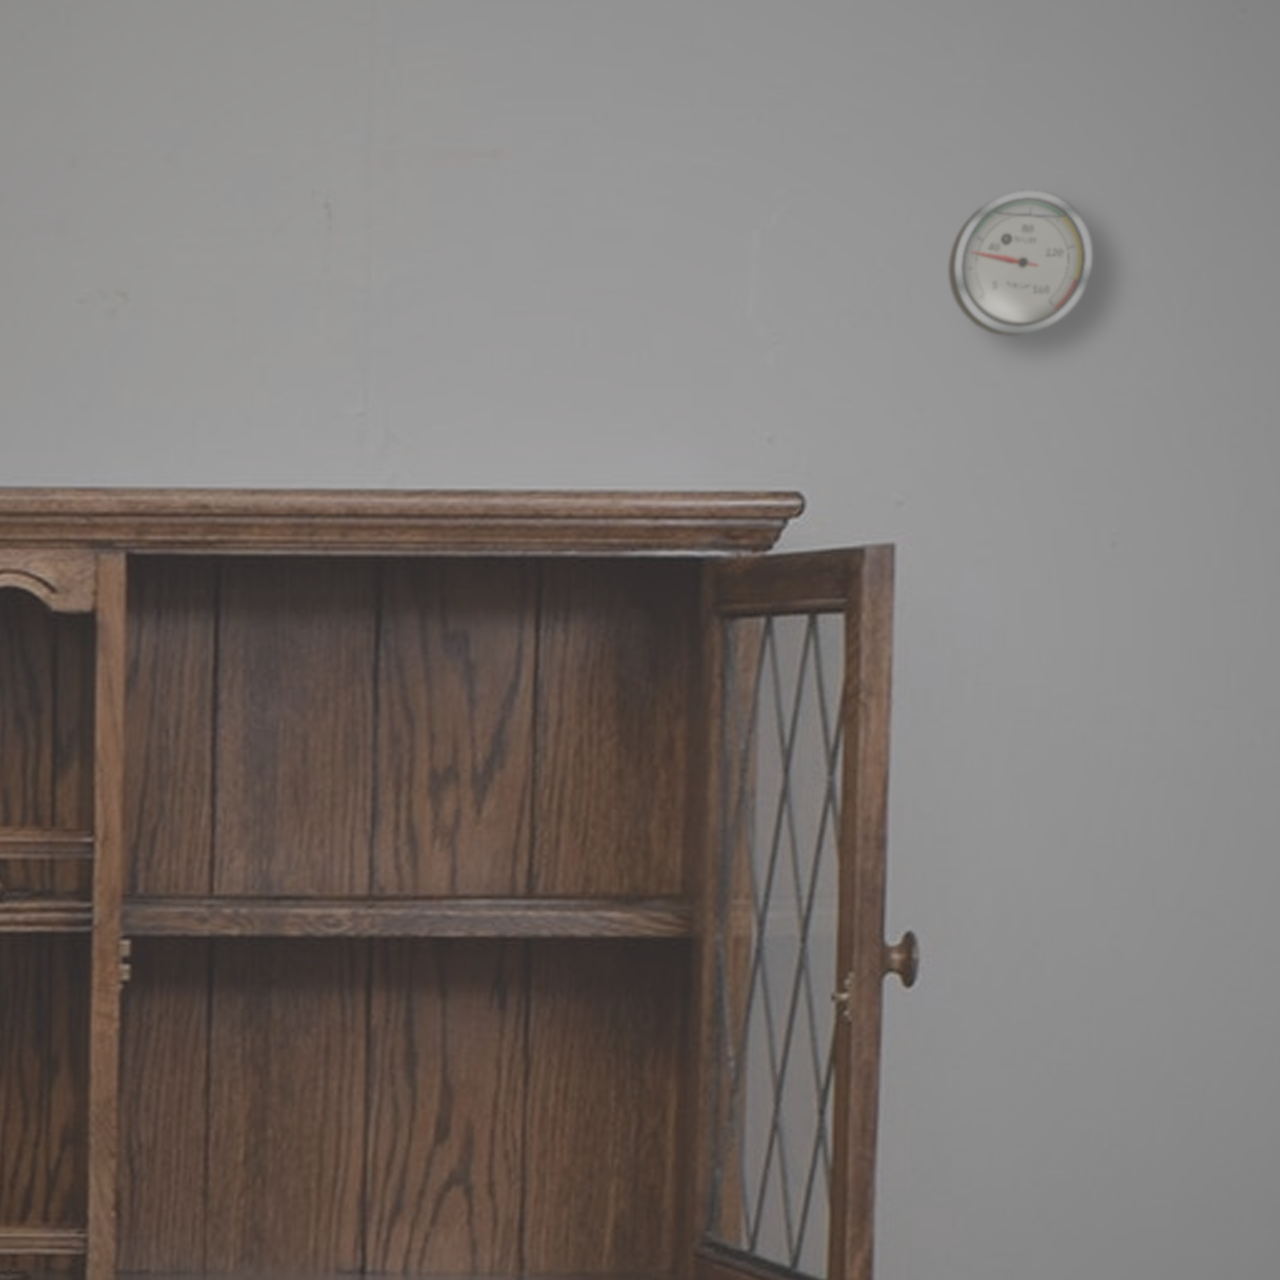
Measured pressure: 30 psi
